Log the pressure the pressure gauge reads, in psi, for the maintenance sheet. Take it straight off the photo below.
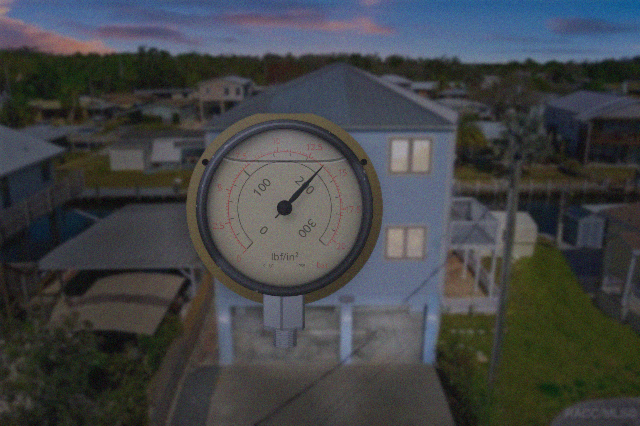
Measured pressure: 200 psi
